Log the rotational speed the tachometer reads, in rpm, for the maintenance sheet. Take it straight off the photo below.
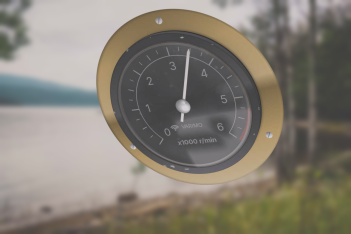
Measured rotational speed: 3500 rpm
